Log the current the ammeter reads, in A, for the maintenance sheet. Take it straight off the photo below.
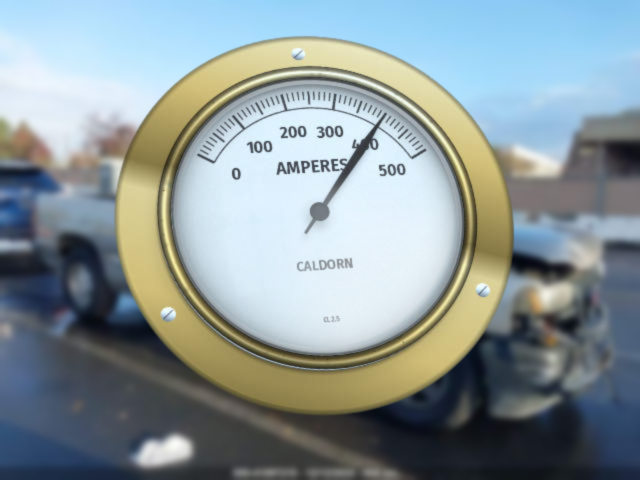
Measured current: 400 A
